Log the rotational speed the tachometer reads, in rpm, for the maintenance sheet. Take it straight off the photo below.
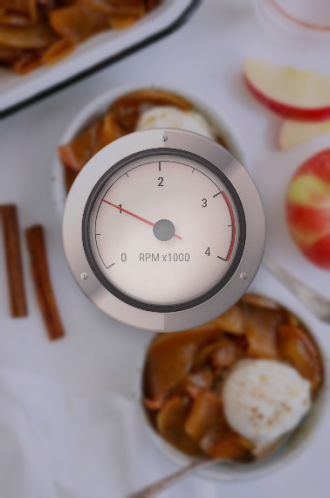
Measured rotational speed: 1000 rpm
